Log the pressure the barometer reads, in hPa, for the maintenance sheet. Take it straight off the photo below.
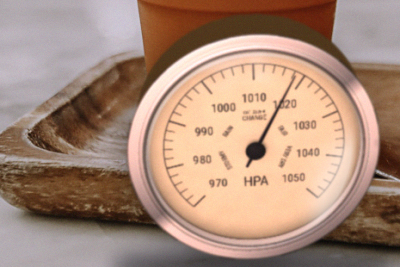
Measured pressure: 1018 hPa
